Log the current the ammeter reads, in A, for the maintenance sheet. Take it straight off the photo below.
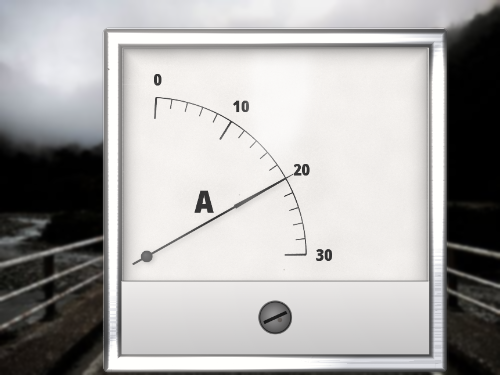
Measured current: 20 A
